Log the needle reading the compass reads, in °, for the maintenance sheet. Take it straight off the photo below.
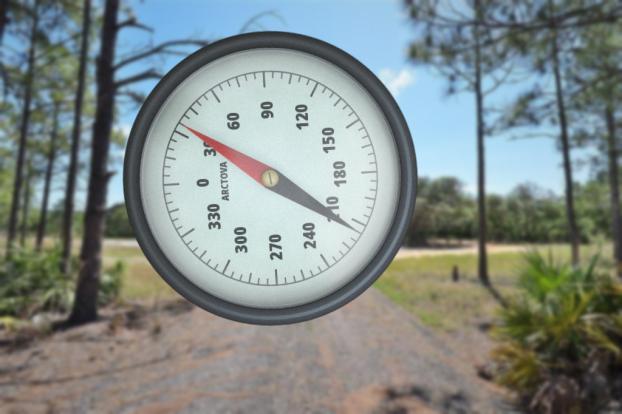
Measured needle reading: 35 °
